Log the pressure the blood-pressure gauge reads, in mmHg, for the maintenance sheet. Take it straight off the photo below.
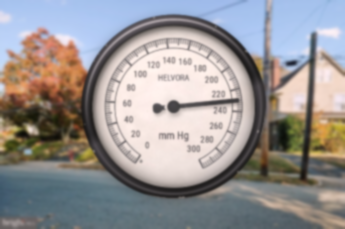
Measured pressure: 230 mmHg
